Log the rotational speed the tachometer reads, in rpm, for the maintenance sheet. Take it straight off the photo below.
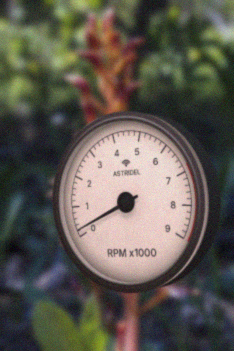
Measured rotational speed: 200 rpm
